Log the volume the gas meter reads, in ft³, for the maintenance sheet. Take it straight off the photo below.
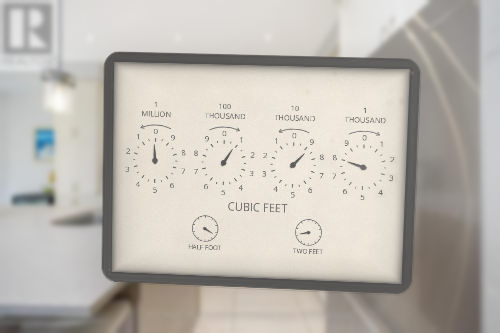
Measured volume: 8800 ft³
